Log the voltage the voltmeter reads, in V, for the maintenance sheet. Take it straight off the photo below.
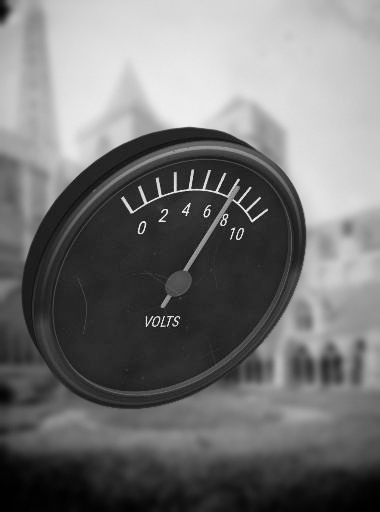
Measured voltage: 7 V
